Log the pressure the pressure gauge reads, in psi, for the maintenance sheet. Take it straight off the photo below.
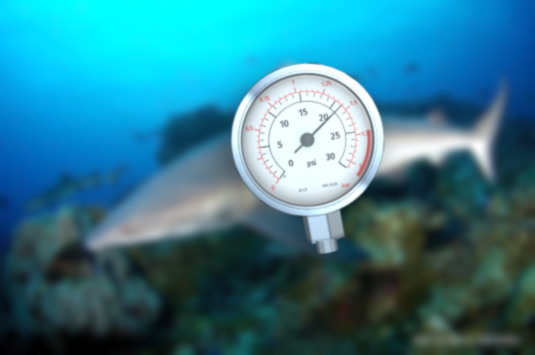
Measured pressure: 21 psi
